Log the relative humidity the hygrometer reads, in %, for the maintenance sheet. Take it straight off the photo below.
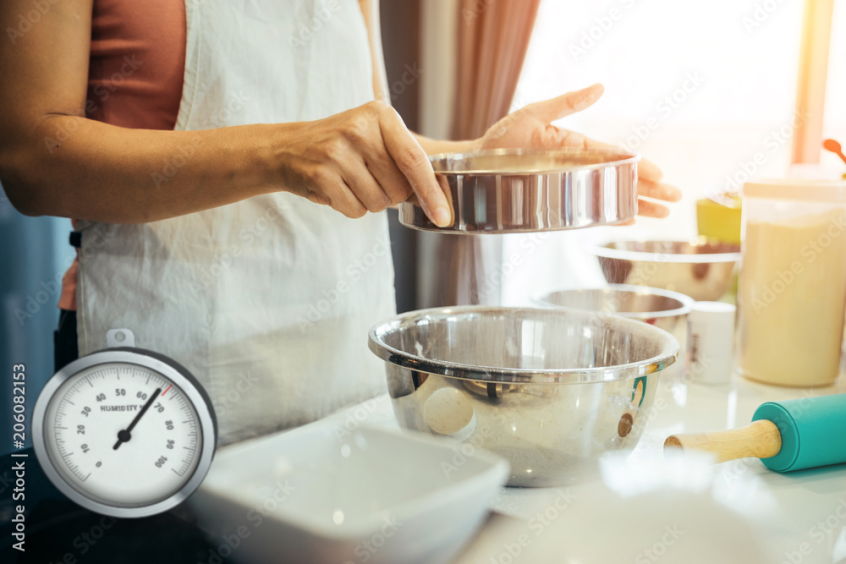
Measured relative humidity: 65 %
